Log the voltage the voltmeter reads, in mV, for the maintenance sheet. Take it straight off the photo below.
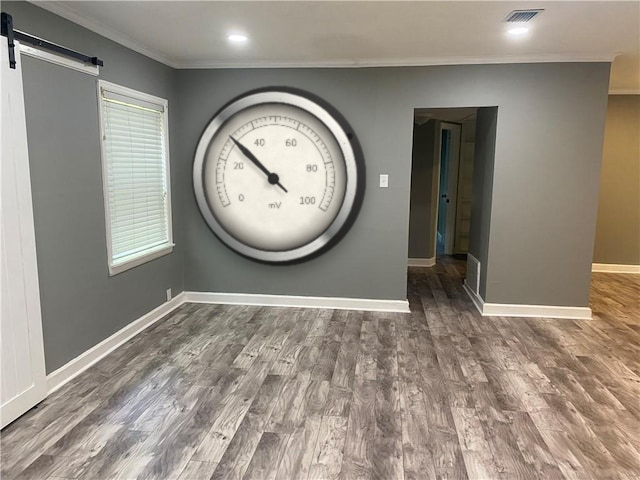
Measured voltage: 30 mV
